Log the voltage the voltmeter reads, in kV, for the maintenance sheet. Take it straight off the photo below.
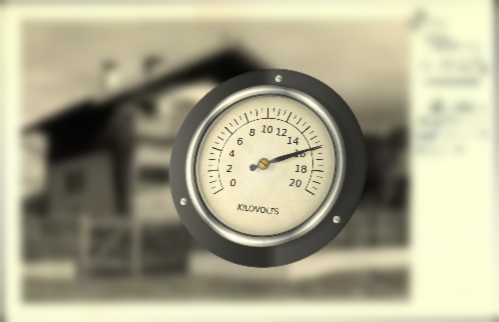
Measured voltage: 16 kV
